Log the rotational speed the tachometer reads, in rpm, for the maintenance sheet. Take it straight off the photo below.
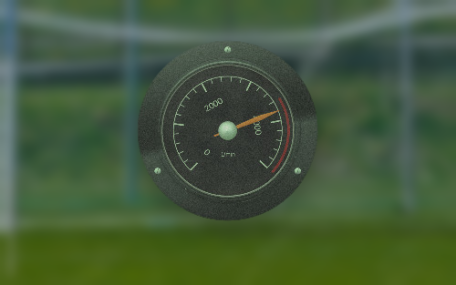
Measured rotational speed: 3800 rpm
